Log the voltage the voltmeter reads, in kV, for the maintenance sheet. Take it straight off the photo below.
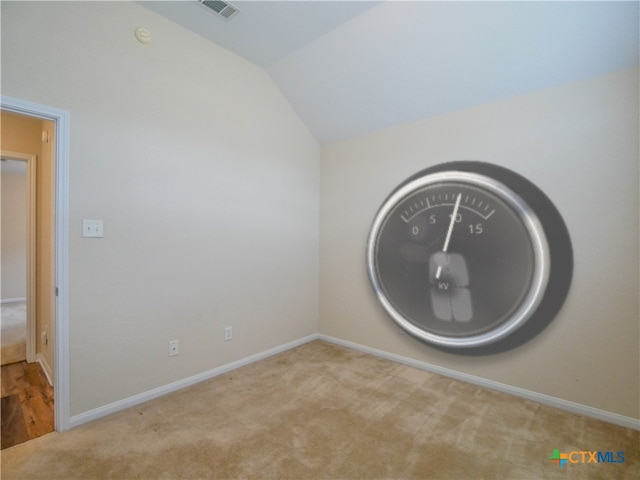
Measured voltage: 10 kV
